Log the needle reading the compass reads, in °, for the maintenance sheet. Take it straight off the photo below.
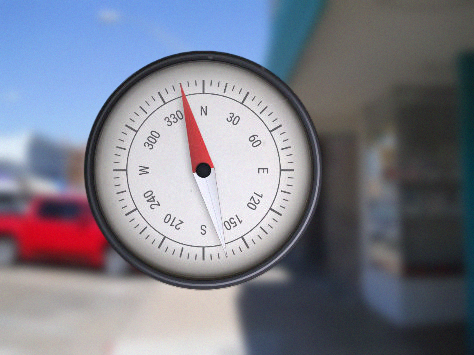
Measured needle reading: 345 °
